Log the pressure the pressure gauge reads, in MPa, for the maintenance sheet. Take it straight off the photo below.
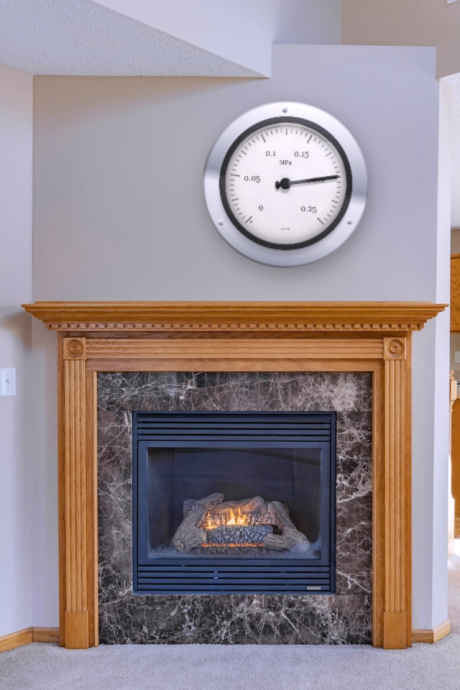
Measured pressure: 0.2 MPa
